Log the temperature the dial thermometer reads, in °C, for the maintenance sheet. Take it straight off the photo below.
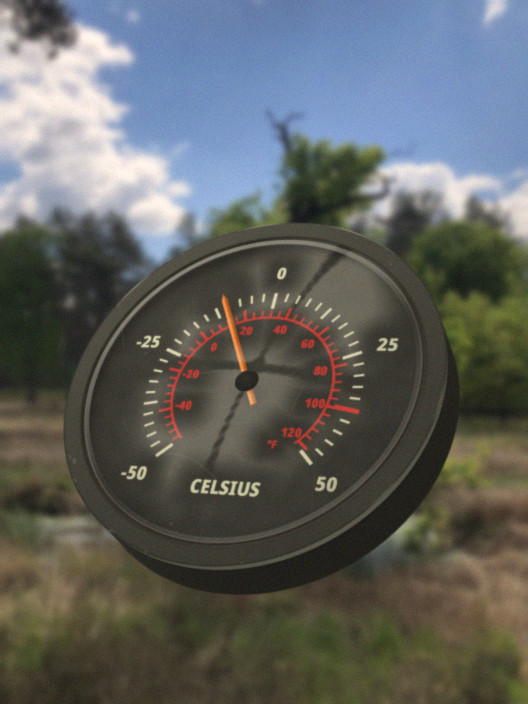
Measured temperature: -10 °C
